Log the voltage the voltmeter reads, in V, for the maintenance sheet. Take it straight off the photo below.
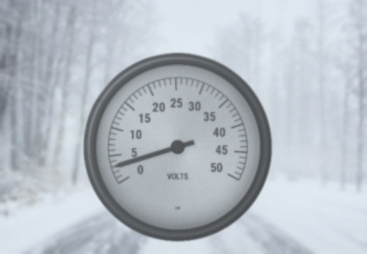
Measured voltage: 3 V
